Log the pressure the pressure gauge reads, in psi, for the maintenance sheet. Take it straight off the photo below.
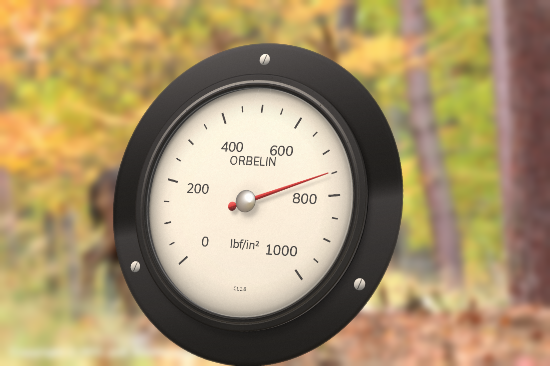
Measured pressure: 750 psi
